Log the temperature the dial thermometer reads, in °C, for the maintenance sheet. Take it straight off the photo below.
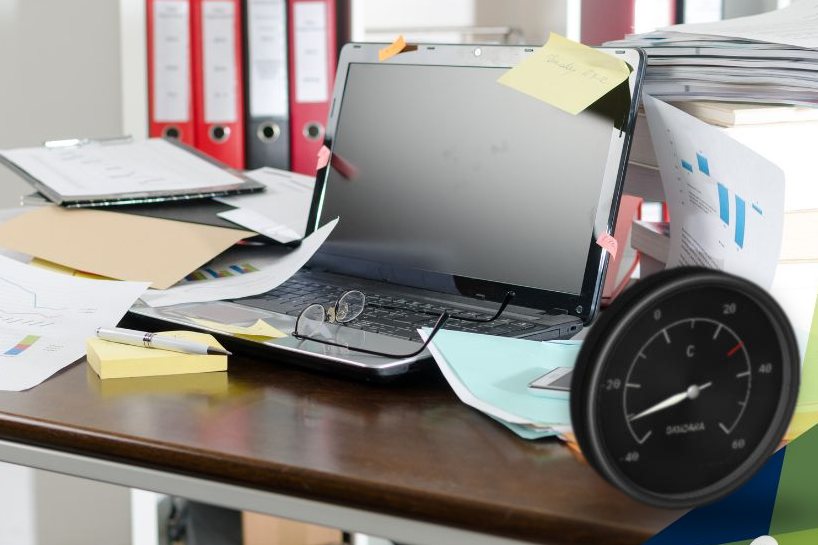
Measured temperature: -30 °C
